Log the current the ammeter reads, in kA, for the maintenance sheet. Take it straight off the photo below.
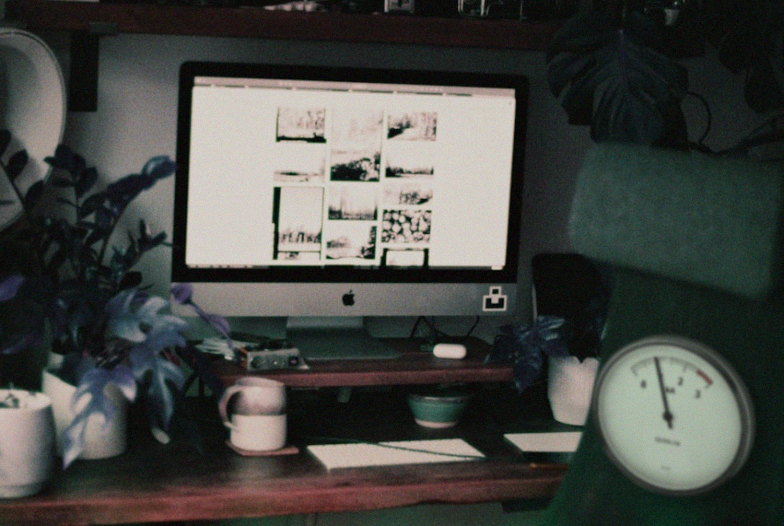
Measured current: 1 kA
